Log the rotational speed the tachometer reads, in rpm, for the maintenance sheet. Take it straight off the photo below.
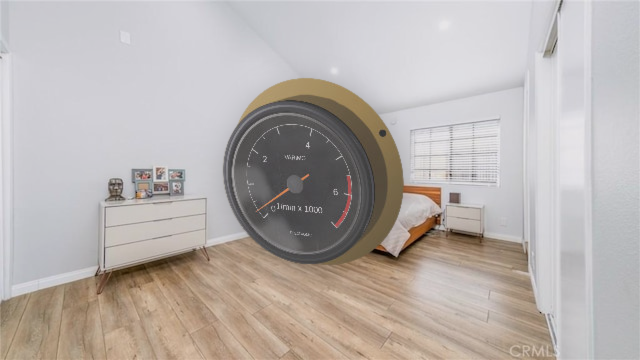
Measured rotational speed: 250 rpm
